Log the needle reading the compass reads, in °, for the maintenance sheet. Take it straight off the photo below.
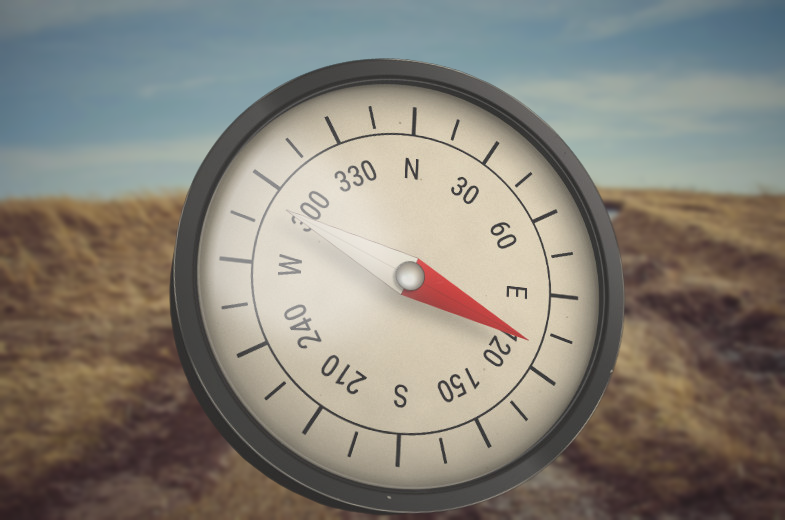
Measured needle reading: 112.5 °
